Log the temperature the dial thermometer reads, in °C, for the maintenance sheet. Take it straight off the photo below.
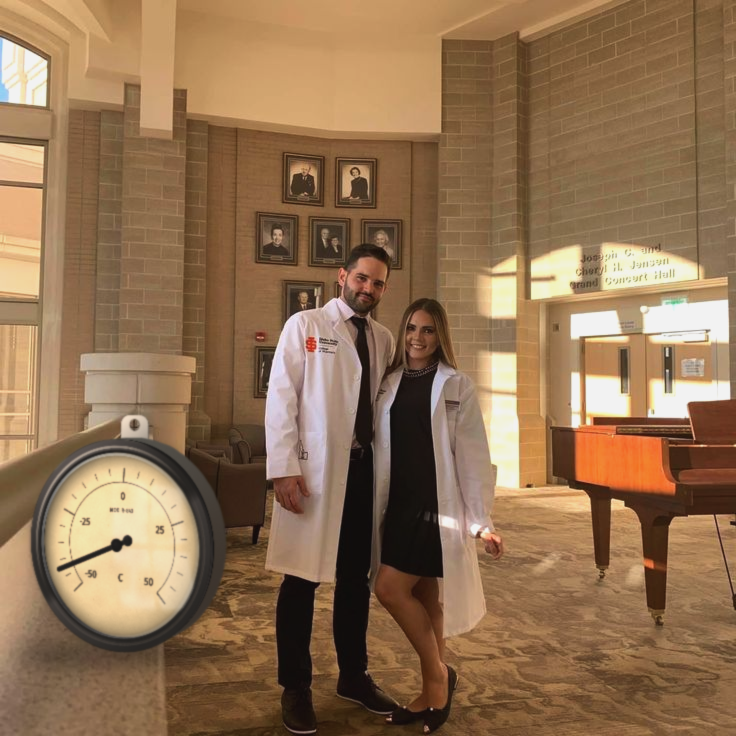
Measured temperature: -42.5 °C
